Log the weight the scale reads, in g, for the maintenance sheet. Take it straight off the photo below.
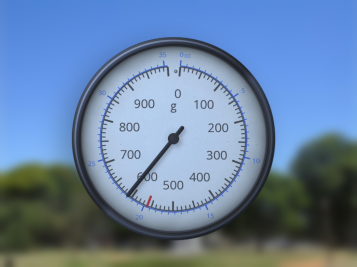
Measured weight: 610 g
